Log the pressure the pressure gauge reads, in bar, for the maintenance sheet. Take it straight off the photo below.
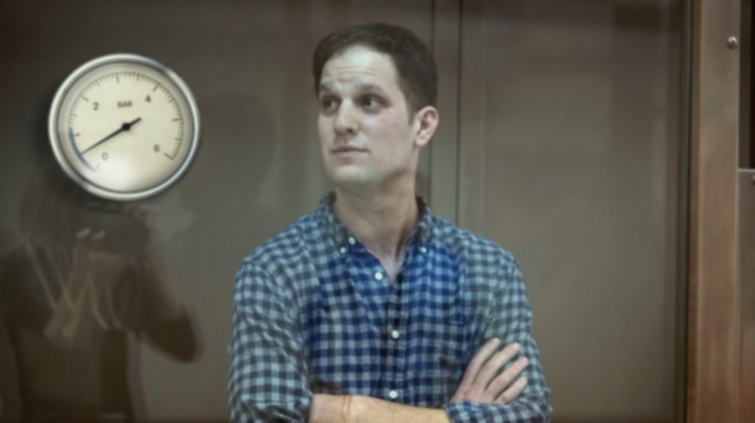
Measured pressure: 0.5 bar
